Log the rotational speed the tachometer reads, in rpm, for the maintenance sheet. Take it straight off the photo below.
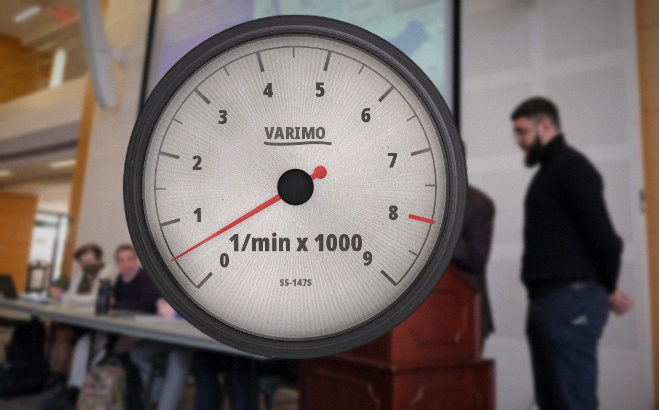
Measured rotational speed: 500 rpm
